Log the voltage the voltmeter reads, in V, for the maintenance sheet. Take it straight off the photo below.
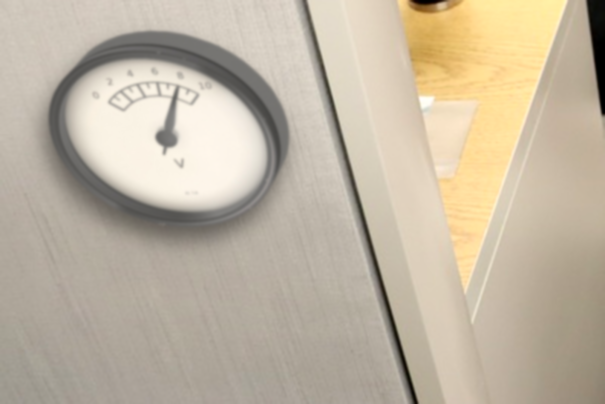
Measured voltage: 8 V
